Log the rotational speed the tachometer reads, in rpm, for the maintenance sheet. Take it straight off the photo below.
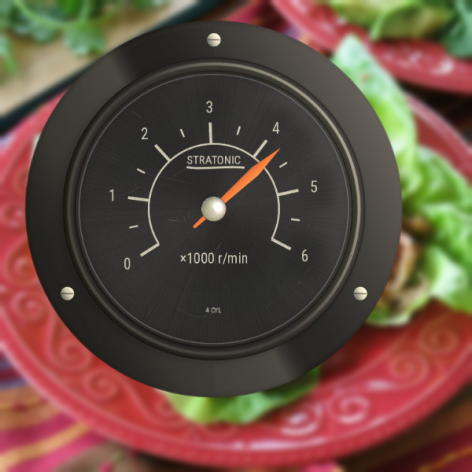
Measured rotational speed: 4250 rpm
